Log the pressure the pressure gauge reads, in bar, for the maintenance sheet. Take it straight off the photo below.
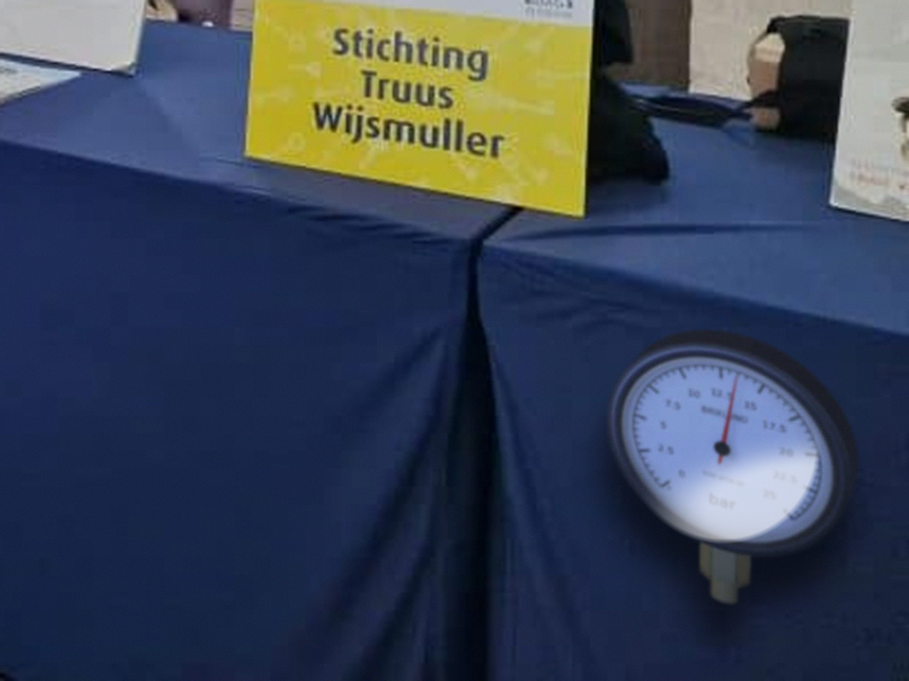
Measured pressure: 13.5 bar
